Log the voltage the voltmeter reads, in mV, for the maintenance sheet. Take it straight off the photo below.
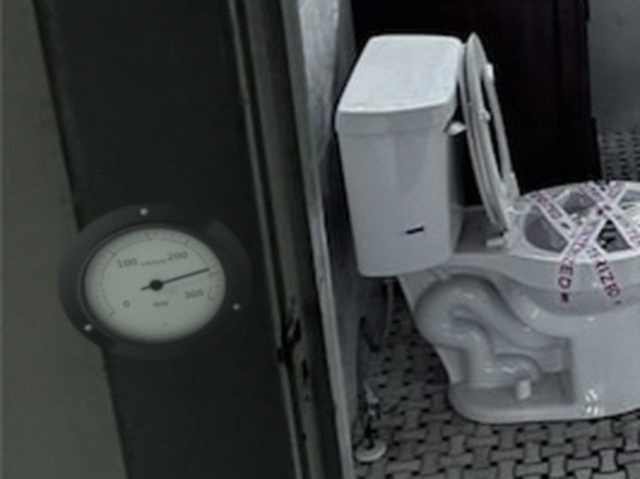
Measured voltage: 250 mV
